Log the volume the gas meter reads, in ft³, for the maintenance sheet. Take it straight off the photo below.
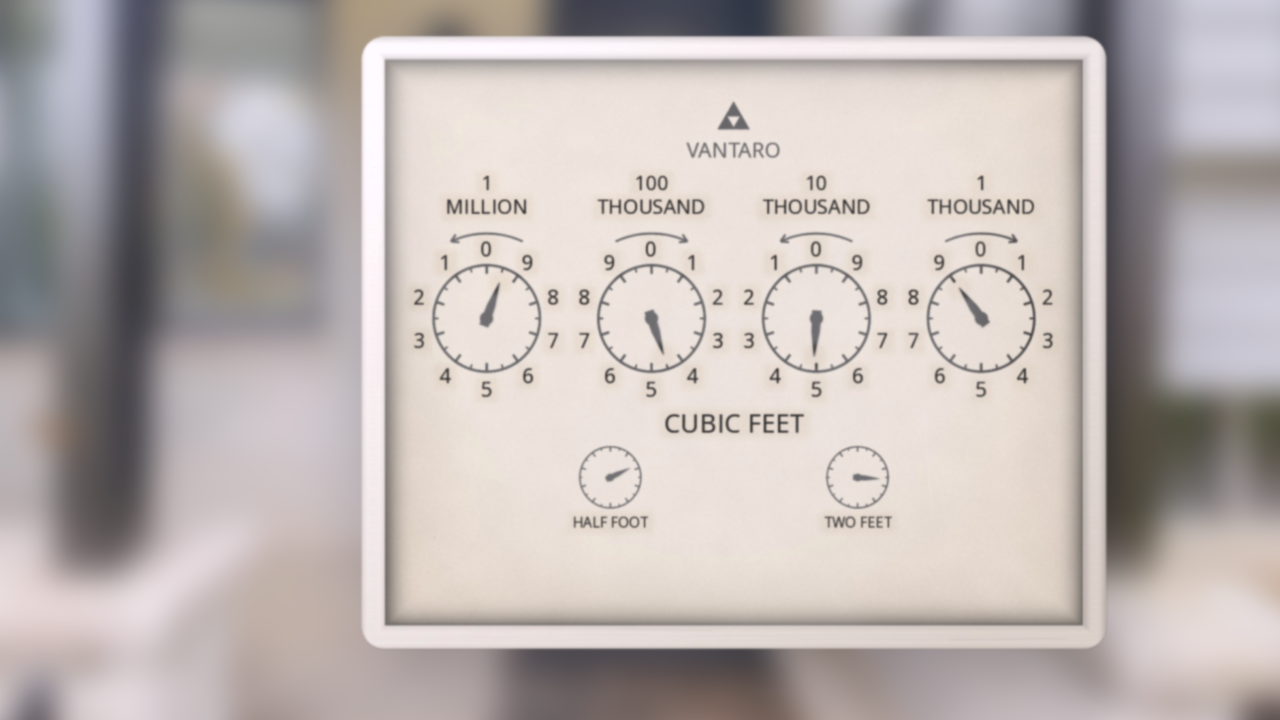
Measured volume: 944900 ft³
